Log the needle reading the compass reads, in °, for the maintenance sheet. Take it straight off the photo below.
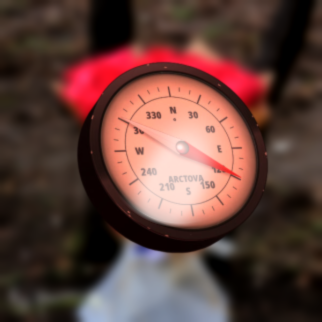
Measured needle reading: 120 °
